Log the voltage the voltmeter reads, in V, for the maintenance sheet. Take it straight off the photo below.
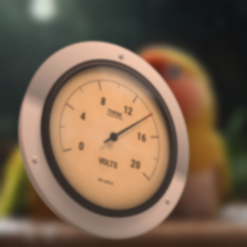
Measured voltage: 14 V
